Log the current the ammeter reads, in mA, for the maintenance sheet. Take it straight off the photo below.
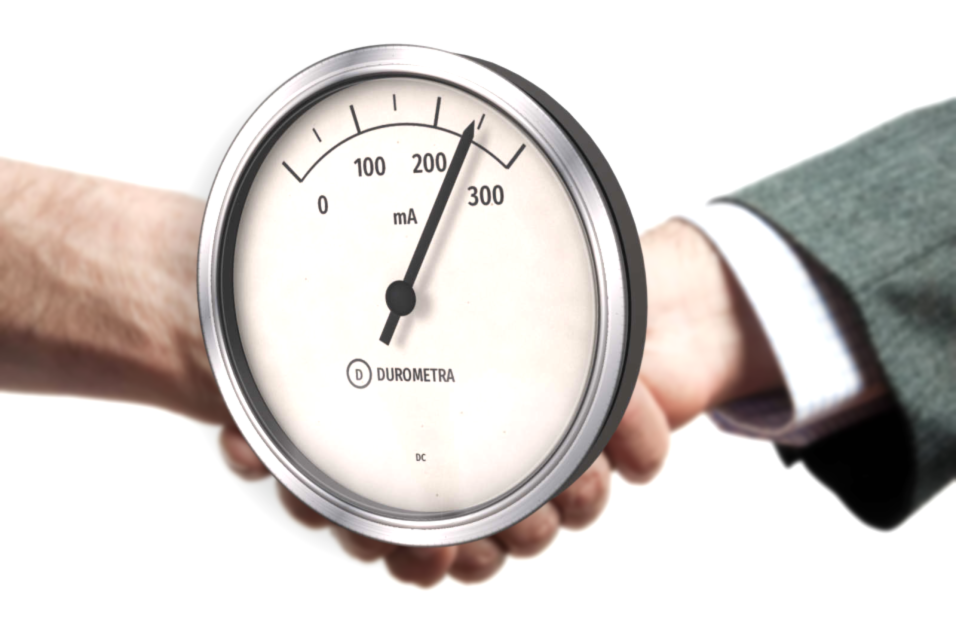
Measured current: 250 mA
